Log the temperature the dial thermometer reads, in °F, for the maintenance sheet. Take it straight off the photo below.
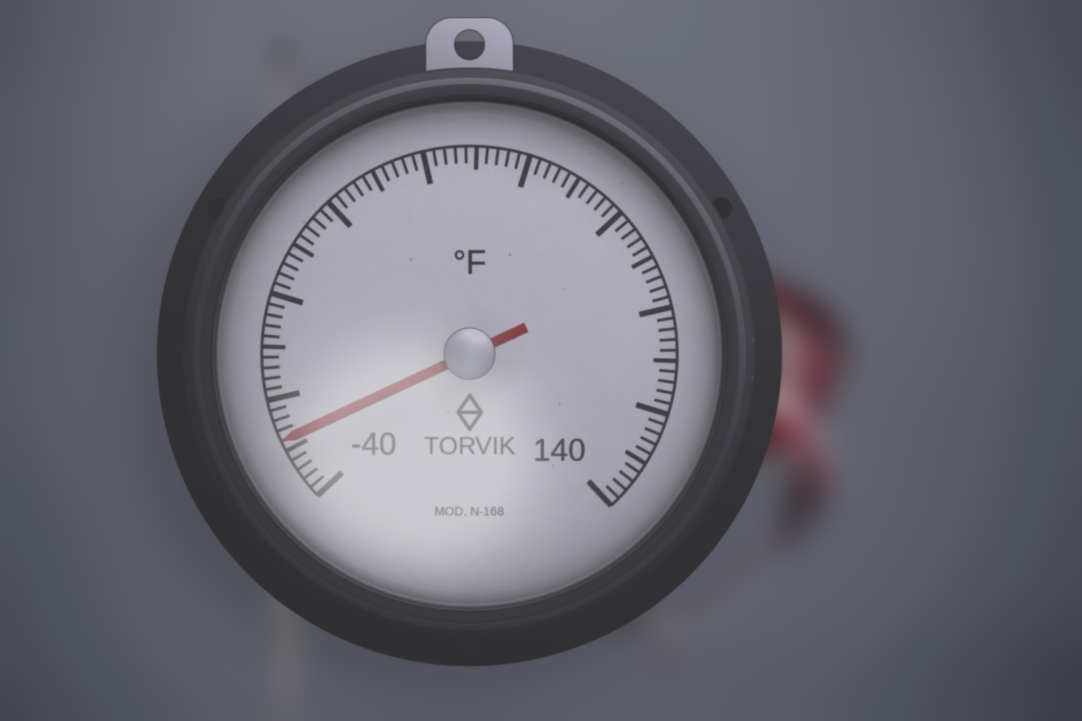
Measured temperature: -28 °F
